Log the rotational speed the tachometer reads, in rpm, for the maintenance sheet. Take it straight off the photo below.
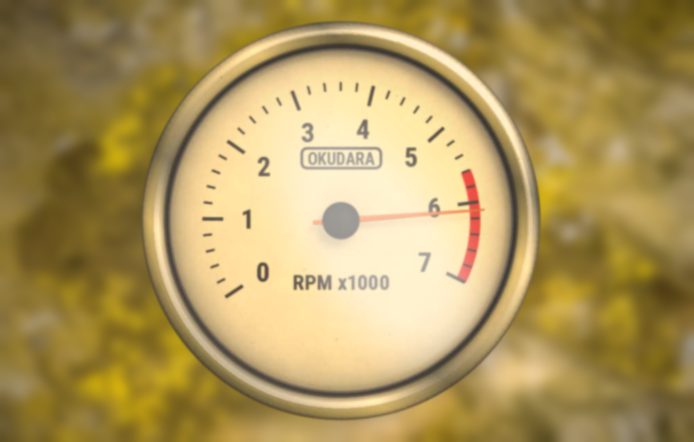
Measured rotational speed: 6100 rpm
